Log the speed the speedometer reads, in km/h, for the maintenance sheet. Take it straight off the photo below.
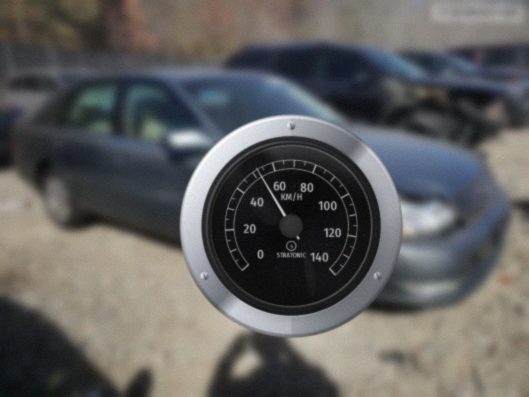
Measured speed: 52.5 km/h
